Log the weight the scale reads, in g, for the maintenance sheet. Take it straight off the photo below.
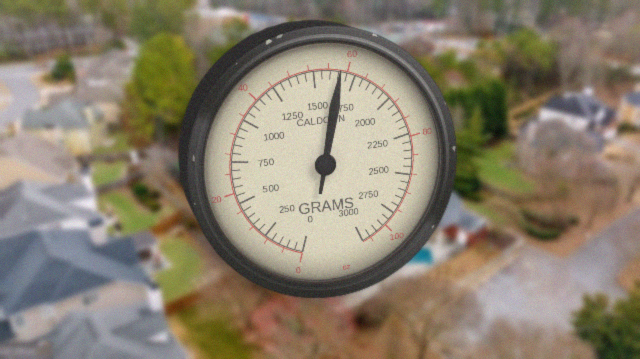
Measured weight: 1650 g
